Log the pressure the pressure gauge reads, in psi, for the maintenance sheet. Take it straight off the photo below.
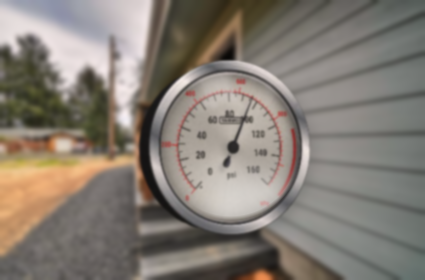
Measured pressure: 95 psi
